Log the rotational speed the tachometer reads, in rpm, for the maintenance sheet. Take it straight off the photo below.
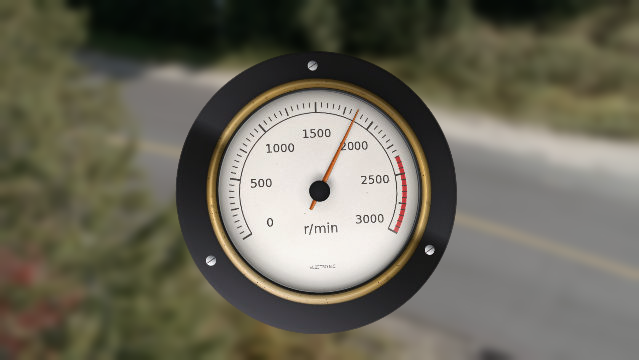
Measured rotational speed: 1850 rpm
